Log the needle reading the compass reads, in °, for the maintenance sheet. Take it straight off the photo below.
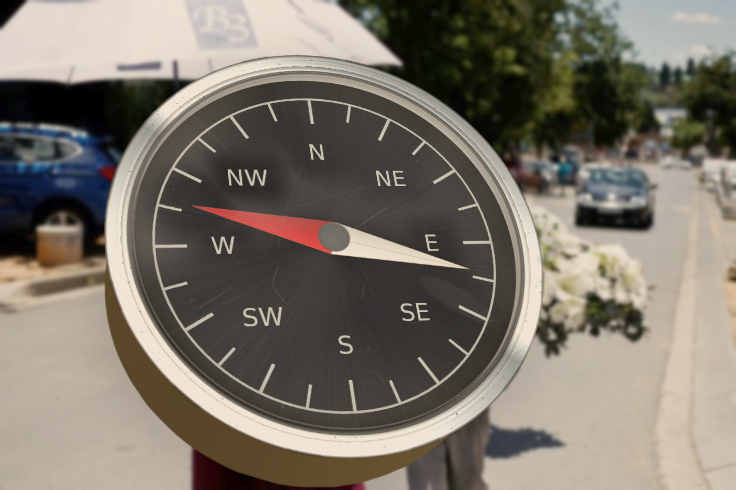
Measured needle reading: 285 °
